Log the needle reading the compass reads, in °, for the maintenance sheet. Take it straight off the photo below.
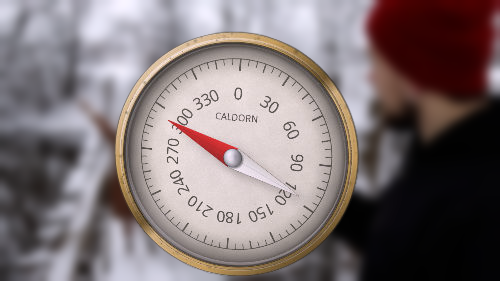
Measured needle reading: 295 °
